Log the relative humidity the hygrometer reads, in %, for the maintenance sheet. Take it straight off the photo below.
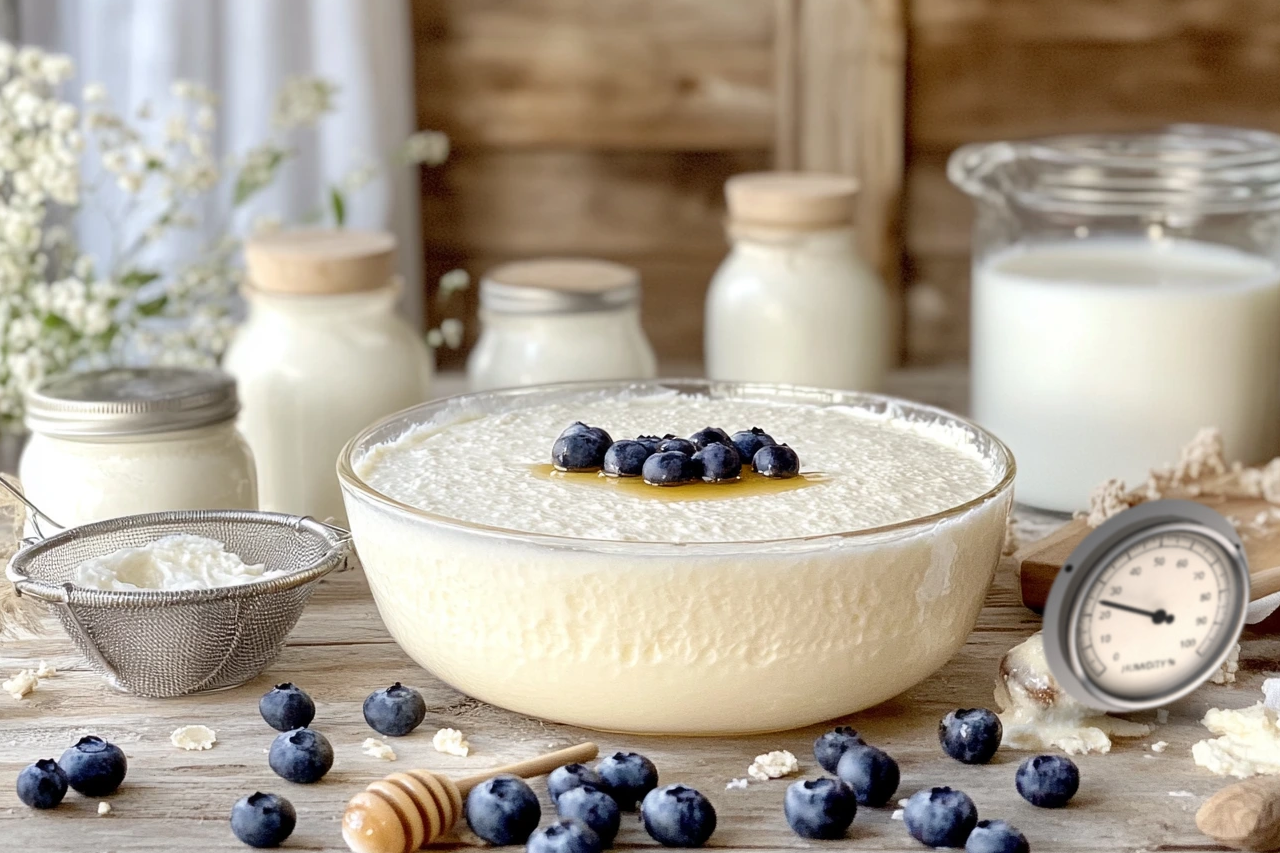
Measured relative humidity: 25 %
